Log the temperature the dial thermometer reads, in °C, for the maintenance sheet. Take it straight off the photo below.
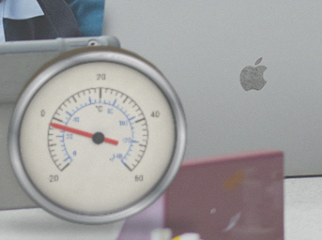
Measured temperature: -2 °C
